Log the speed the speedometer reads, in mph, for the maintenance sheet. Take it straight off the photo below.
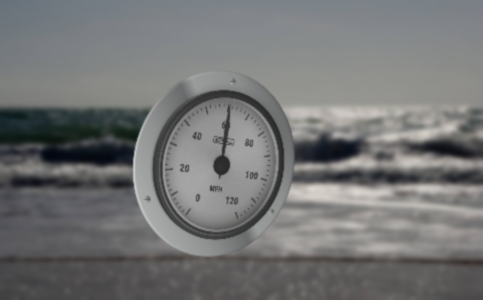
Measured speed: 60 mph
